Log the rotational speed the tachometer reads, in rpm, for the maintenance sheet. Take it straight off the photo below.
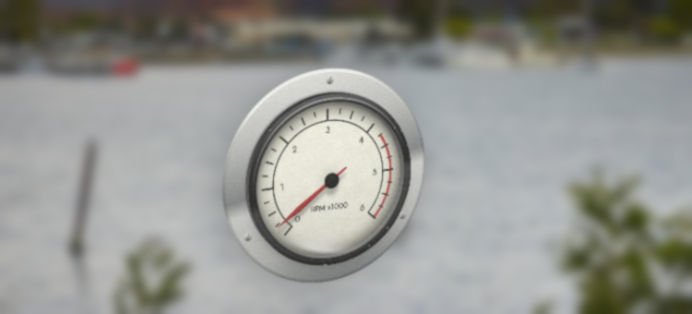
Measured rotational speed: 250 rpm
